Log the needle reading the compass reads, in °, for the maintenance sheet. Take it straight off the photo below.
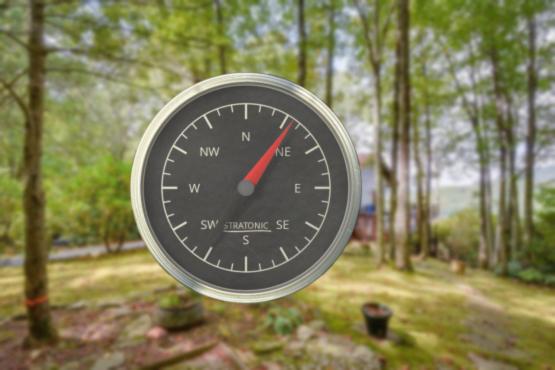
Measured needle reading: 35 °
